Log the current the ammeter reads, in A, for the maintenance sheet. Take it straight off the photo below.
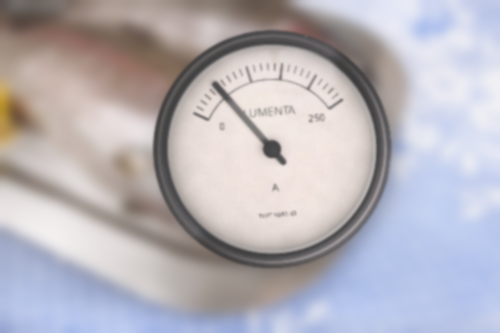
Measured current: 50 A
